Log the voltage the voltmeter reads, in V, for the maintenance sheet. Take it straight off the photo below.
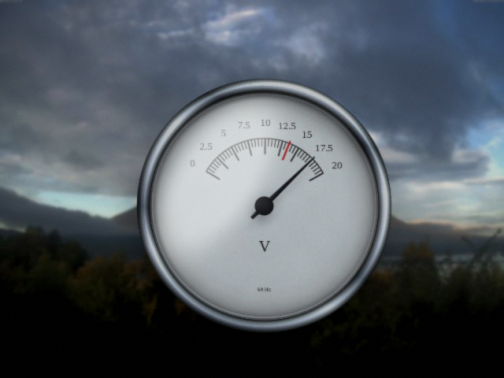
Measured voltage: 17.5 V
